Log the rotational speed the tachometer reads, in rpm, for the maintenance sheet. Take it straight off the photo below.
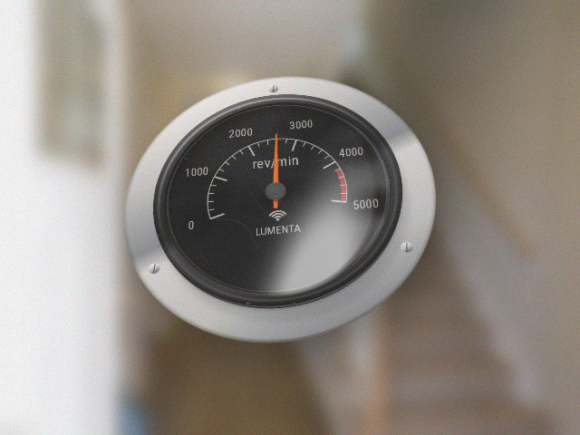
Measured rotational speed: 2600 rpm
